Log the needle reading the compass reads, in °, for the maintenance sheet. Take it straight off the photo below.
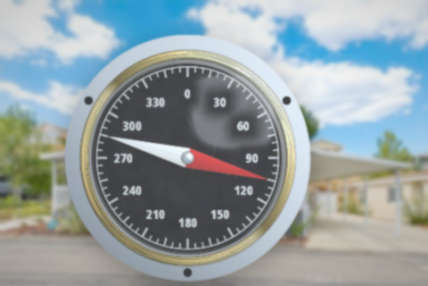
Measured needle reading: 105 °
